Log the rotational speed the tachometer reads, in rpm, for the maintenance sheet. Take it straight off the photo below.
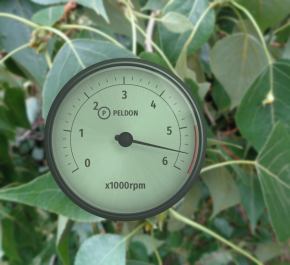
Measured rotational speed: 5600 rpm
